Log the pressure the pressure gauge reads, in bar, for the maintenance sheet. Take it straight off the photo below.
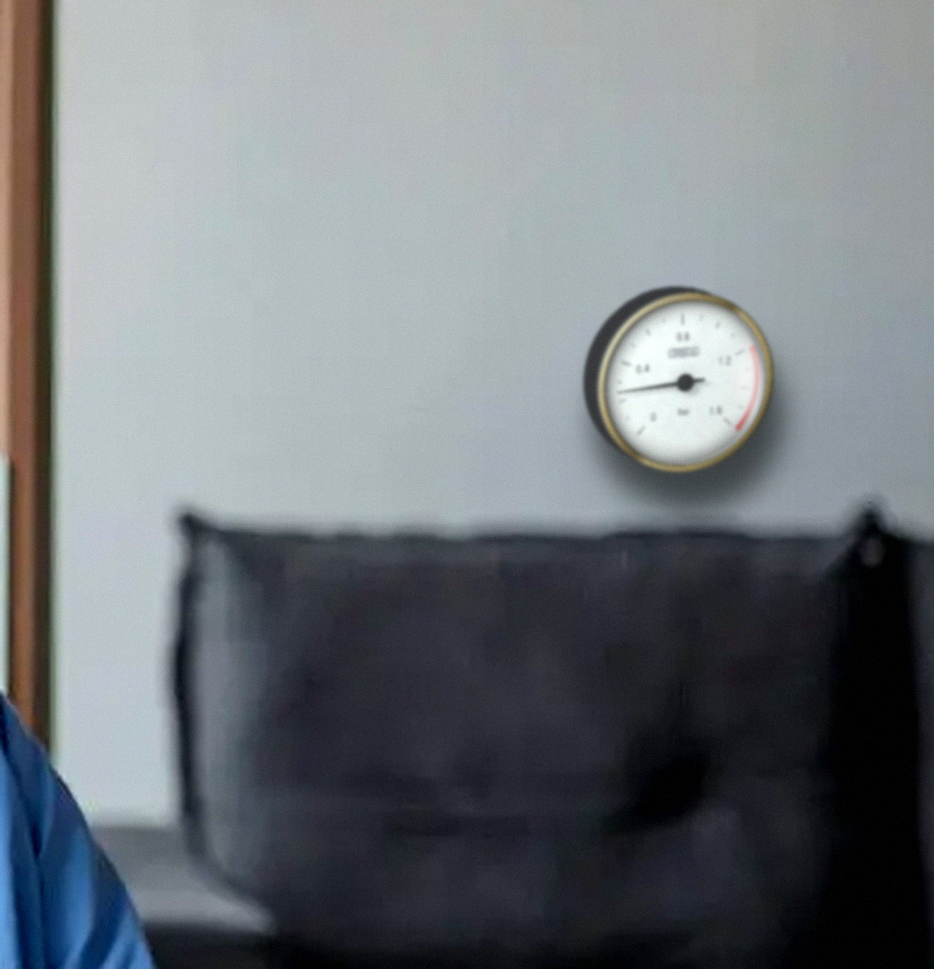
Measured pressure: 0.25 bar
